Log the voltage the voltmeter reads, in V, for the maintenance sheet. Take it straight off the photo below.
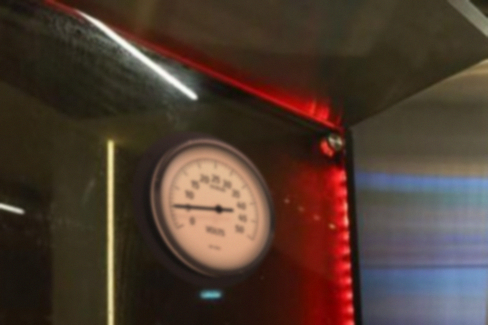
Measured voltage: 5 V
